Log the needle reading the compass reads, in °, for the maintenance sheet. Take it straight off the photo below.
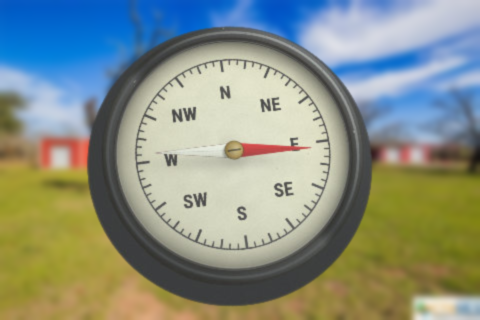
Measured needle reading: 95 °
